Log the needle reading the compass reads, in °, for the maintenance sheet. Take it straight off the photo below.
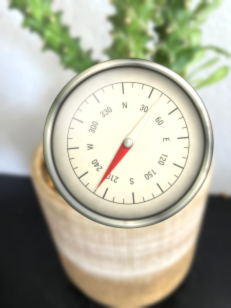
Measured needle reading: 220 °
